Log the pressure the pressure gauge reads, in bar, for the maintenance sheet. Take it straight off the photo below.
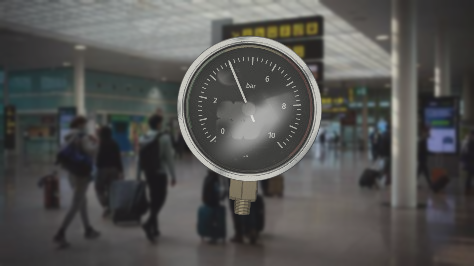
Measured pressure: 4 bar
